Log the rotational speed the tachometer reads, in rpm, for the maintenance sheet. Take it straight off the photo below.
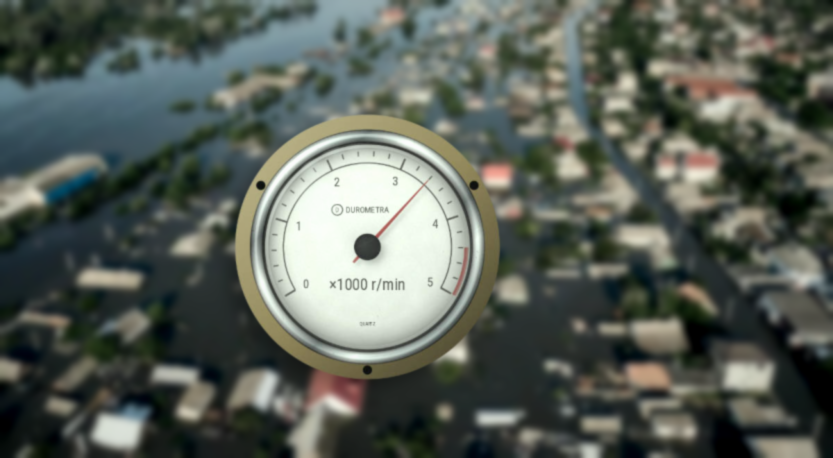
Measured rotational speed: 3400 rpm
